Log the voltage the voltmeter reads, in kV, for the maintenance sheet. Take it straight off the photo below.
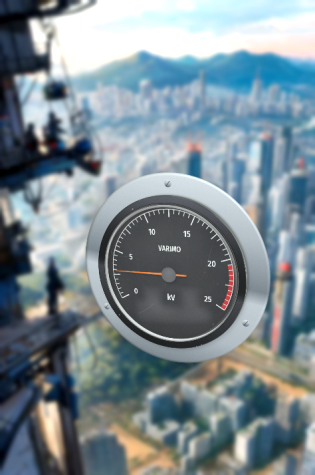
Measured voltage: 3 kV
